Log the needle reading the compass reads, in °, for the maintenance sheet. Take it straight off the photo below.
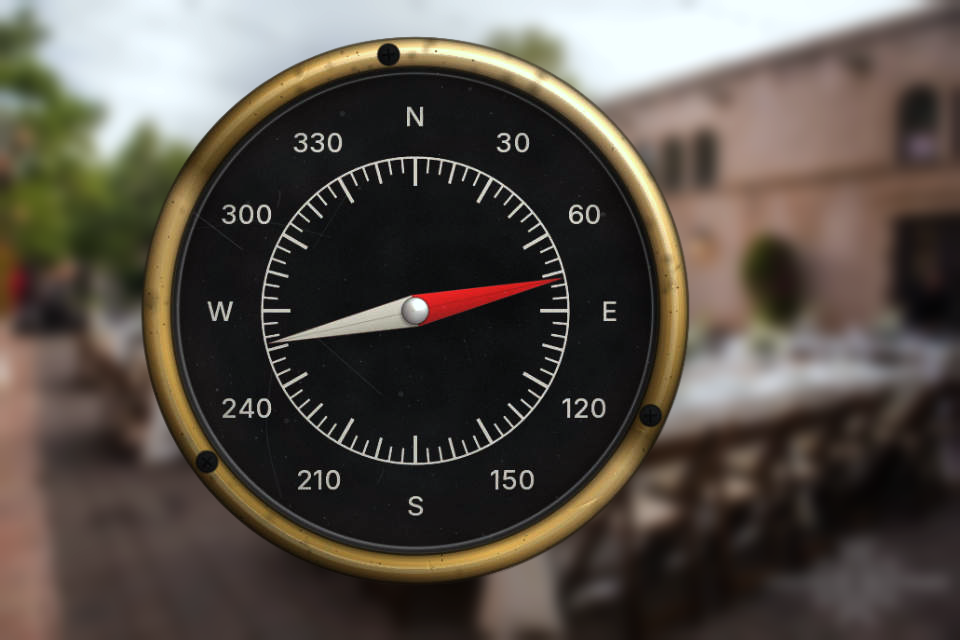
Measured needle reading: 77.5 °
